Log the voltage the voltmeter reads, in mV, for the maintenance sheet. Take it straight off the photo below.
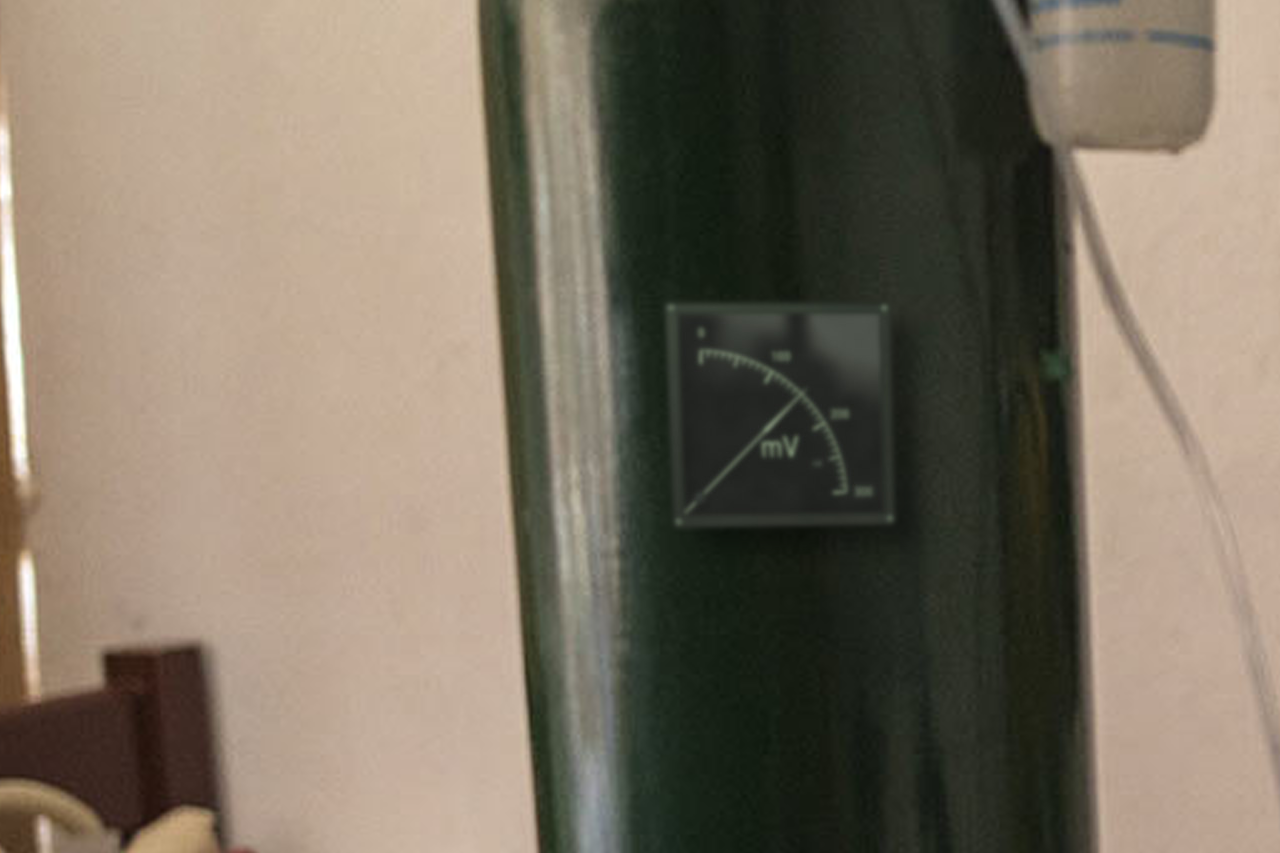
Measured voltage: 150 mV
